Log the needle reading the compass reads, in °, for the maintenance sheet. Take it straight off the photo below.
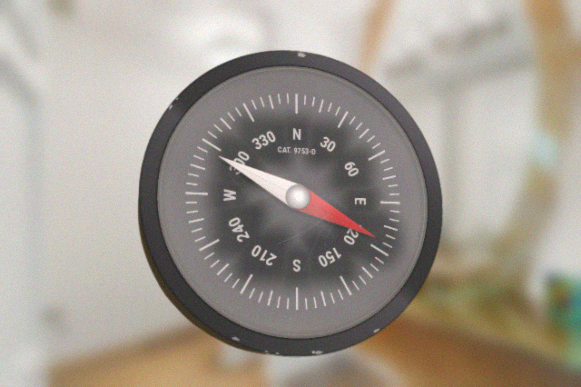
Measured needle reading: 115 °
